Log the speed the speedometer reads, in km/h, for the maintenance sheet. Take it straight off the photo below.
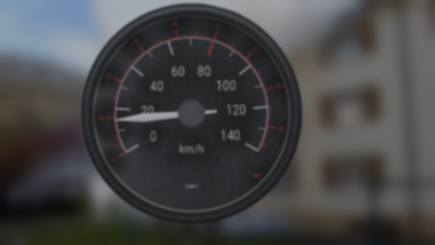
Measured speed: 15 km/h
